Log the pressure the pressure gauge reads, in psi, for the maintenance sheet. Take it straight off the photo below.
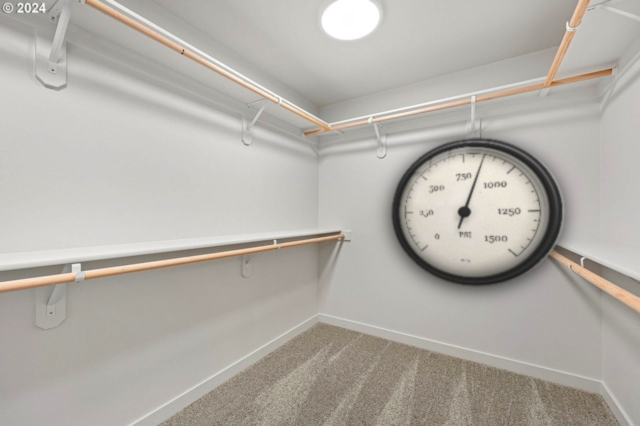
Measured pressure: 850 psi
